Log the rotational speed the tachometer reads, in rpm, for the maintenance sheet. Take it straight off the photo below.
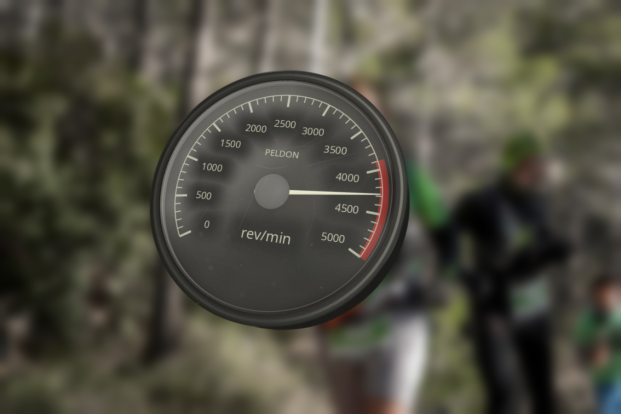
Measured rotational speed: 4300 rpm
